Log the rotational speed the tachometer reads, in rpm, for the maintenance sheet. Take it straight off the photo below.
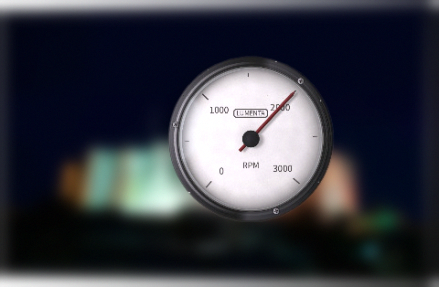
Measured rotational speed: 2000 rpm
